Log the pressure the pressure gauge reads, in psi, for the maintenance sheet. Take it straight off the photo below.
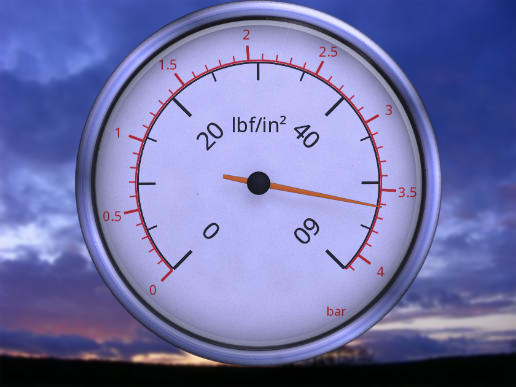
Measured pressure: 52.5 psi
